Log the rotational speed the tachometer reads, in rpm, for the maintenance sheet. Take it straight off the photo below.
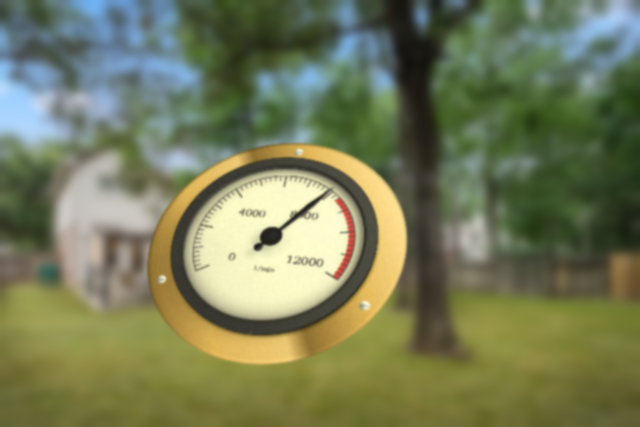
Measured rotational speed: 8000 rpm
